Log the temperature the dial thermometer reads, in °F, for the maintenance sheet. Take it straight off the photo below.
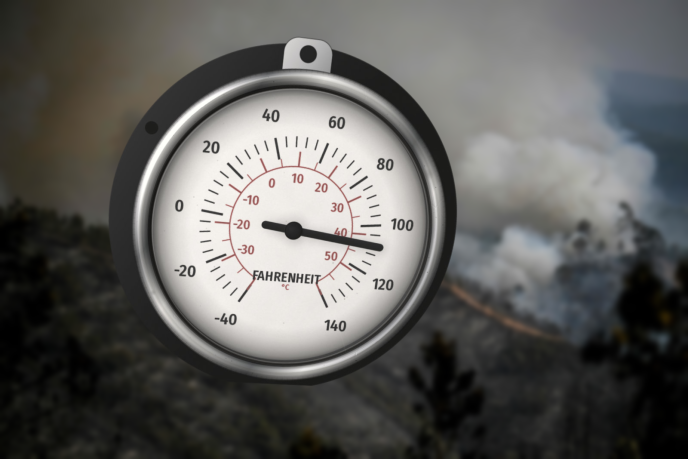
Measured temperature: 108 °F
